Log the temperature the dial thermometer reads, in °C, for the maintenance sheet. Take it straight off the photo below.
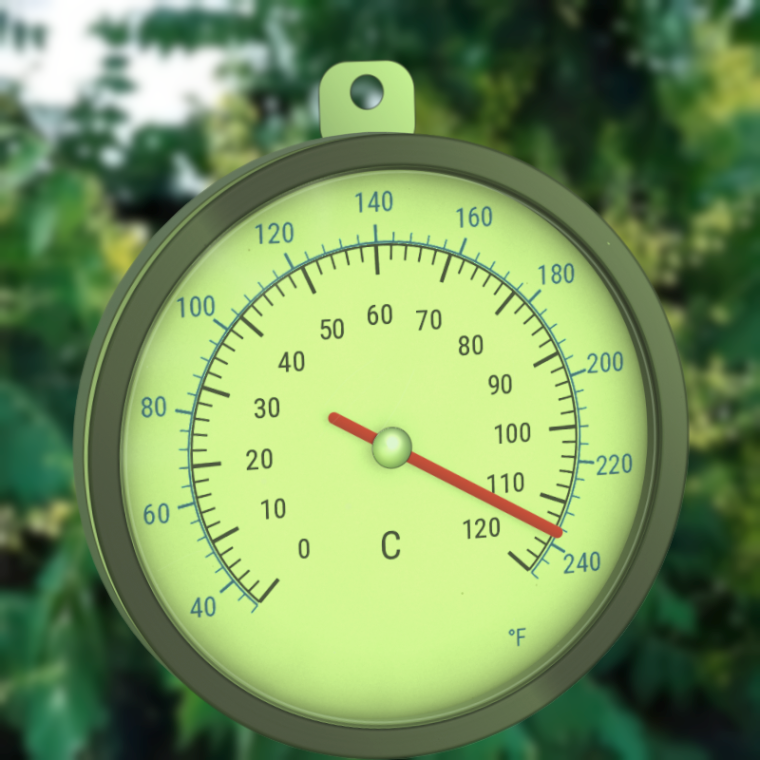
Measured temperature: 114 °C
